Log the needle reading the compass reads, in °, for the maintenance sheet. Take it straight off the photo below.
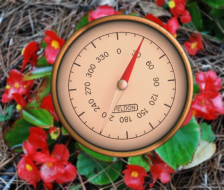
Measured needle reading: 30 °
